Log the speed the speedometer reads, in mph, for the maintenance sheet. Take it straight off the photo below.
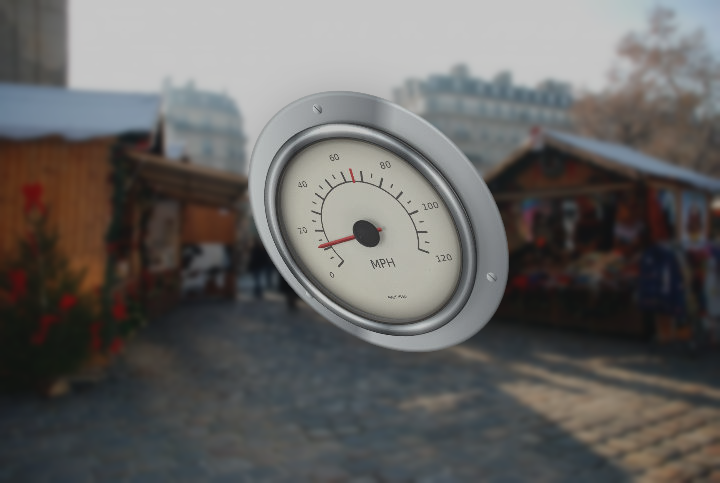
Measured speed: 12.5 mph
